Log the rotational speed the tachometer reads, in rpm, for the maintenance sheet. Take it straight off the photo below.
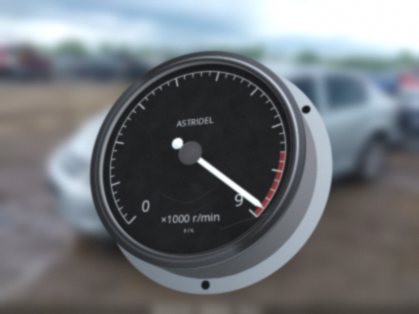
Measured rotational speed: 8800 rpm
